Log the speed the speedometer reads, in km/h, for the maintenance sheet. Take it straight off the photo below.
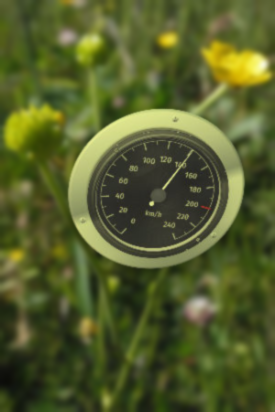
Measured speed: 140 km/h
